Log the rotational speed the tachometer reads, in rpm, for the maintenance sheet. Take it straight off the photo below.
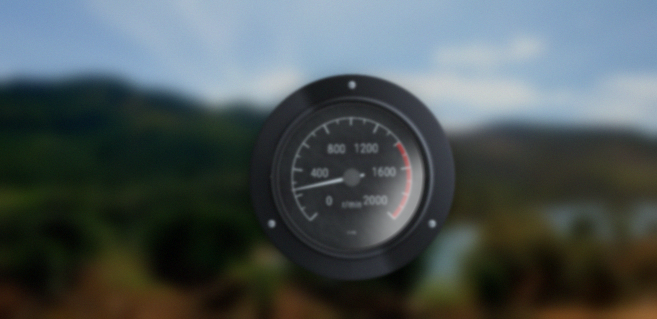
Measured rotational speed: 250 rpm
